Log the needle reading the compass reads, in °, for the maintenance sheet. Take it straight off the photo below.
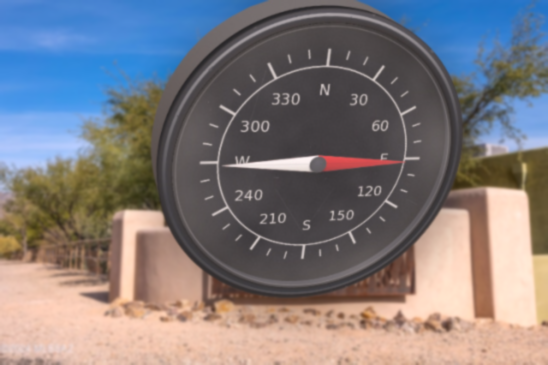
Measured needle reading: 90 °
